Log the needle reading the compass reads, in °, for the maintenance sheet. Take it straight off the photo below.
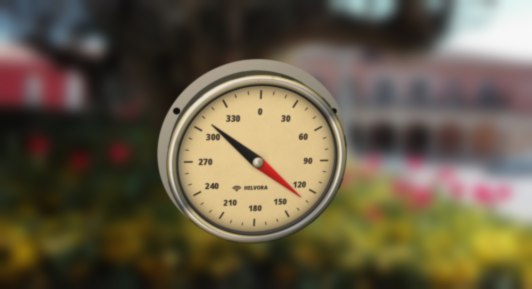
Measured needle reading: 130 °
